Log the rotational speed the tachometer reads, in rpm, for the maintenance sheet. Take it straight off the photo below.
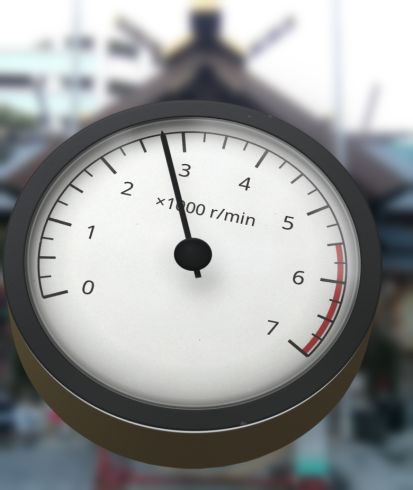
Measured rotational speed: 2750 rpm
